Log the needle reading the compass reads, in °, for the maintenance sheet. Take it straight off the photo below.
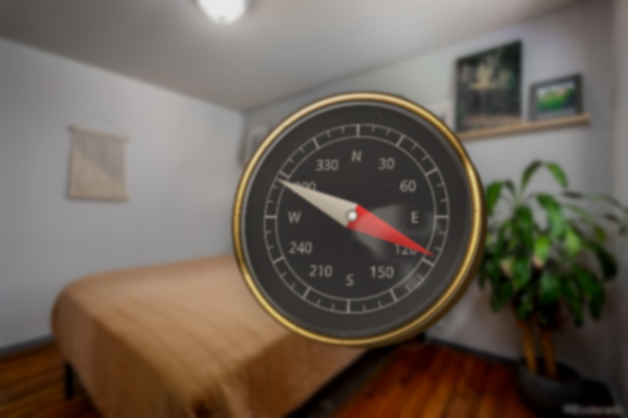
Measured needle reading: 115 °
